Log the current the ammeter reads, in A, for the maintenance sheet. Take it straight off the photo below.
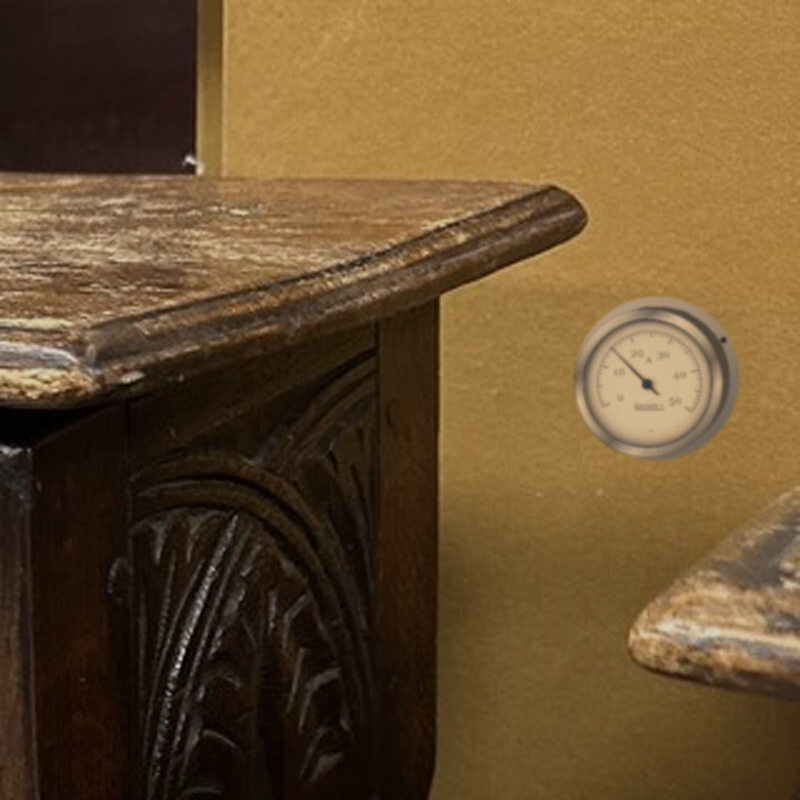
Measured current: 15 A
